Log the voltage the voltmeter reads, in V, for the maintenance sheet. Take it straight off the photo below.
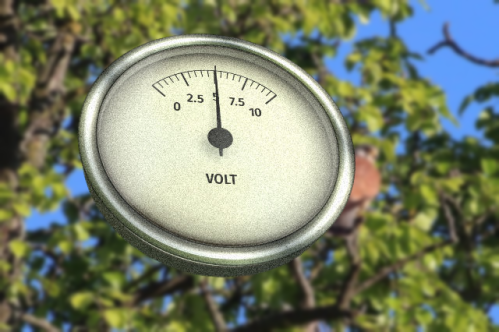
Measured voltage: 5 V
